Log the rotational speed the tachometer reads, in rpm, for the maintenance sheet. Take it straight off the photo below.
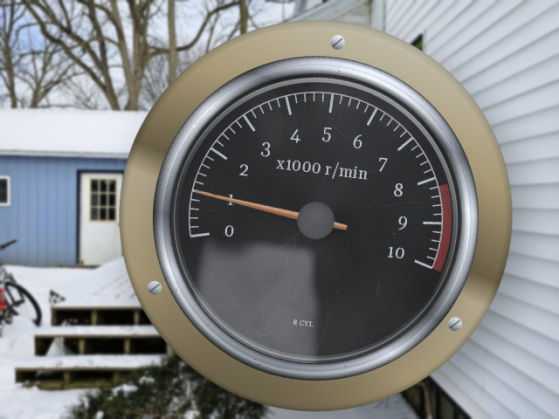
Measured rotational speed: 1000 rpm
